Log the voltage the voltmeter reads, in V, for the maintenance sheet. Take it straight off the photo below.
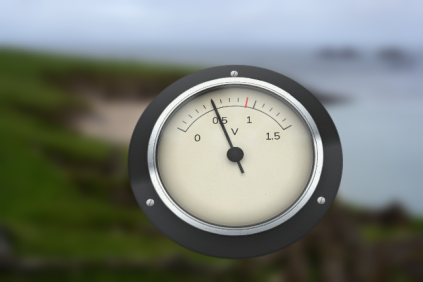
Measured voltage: 0.5 V
